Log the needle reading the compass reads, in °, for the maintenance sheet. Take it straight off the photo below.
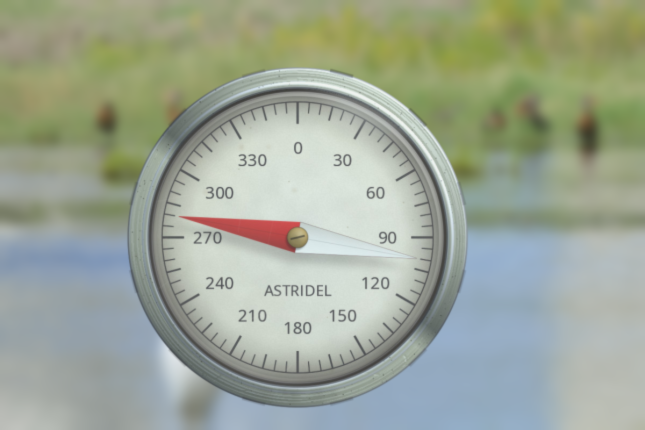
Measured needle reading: 280 °
